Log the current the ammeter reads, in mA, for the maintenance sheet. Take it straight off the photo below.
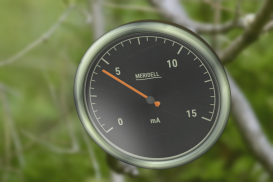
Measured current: 4.5 mA
